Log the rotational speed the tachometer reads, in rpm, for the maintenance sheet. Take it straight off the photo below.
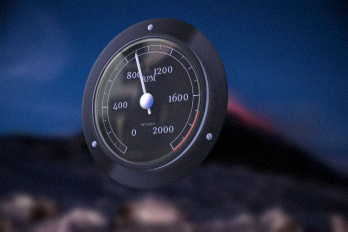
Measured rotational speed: 900 rpm
